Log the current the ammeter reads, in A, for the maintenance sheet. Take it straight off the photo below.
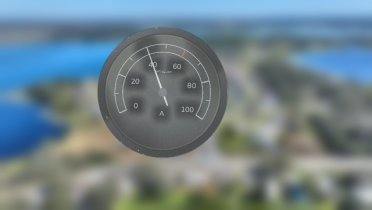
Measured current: 40 A
